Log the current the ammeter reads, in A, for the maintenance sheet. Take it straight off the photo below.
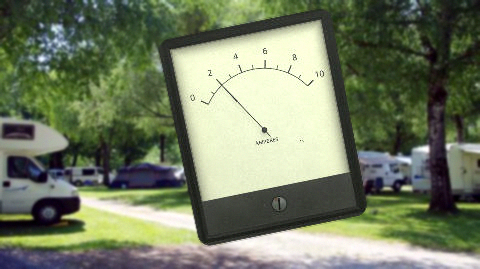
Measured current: 2 A
